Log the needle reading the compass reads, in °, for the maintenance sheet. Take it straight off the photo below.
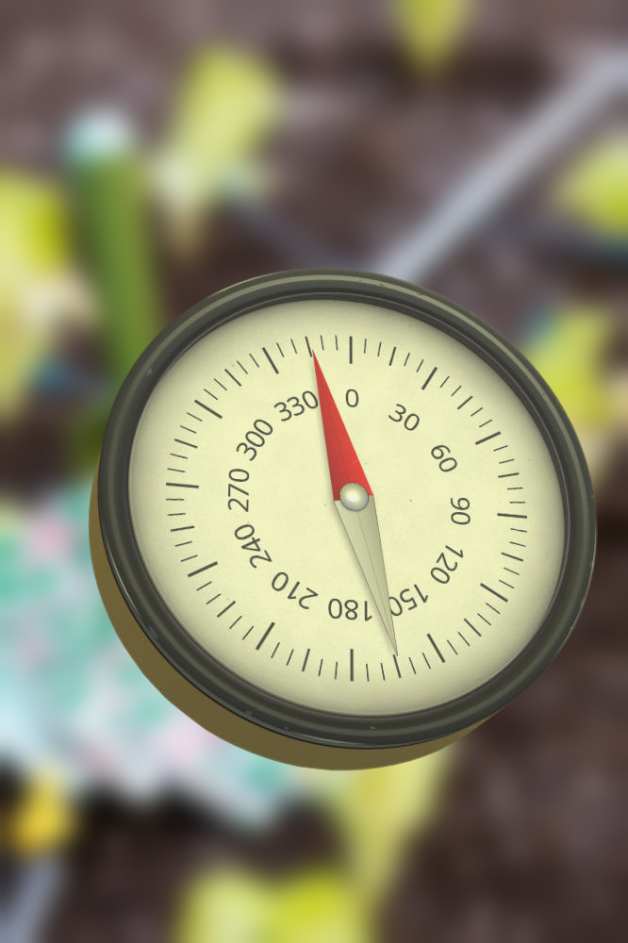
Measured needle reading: 345 °
